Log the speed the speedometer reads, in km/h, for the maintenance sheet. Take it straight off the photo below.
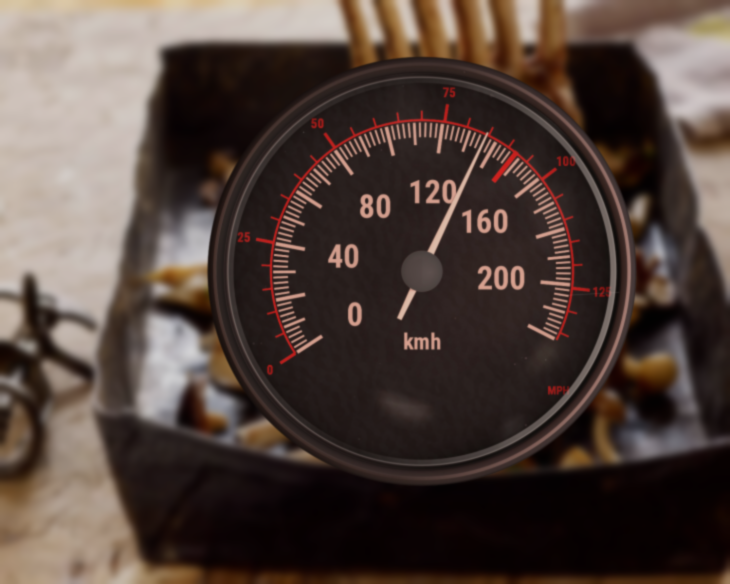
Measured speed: 136 km/h
